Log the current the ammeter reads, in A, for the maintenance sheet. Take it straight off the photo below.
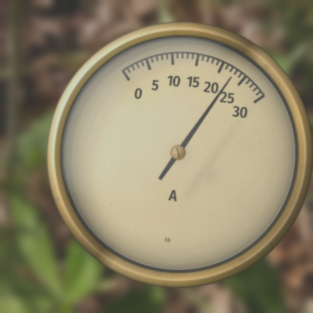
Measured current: 23 A
